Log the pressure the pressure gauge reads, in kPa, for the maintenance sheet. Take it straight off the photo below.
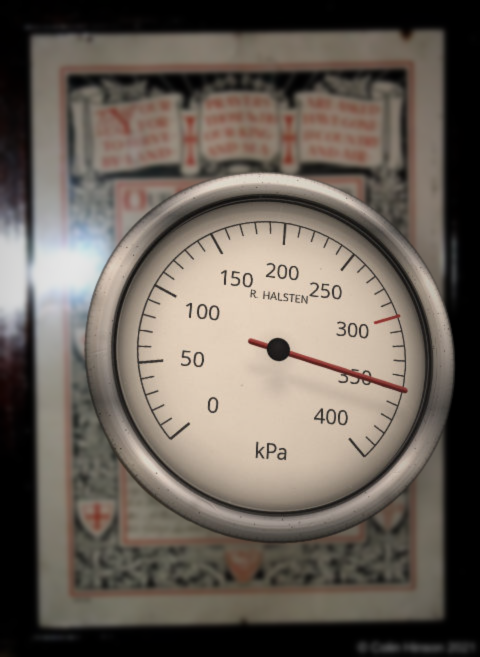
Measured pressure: 350 kPa
